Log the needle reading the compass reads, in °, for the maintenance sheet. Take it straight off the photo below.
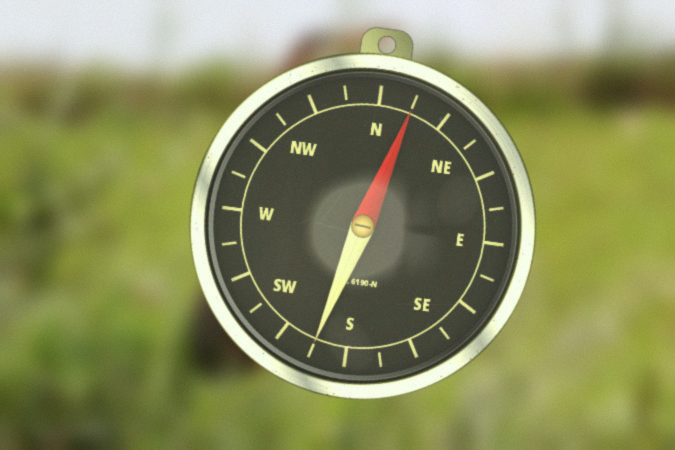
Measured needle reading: 15 °
